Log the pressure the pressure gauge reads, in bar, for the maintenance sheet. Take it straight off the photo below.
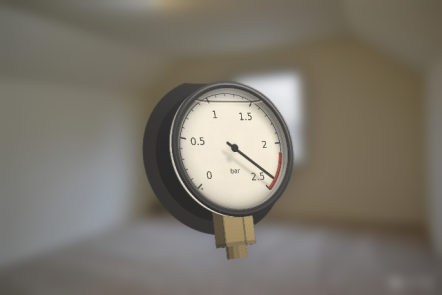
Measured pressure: 2.4 bar
